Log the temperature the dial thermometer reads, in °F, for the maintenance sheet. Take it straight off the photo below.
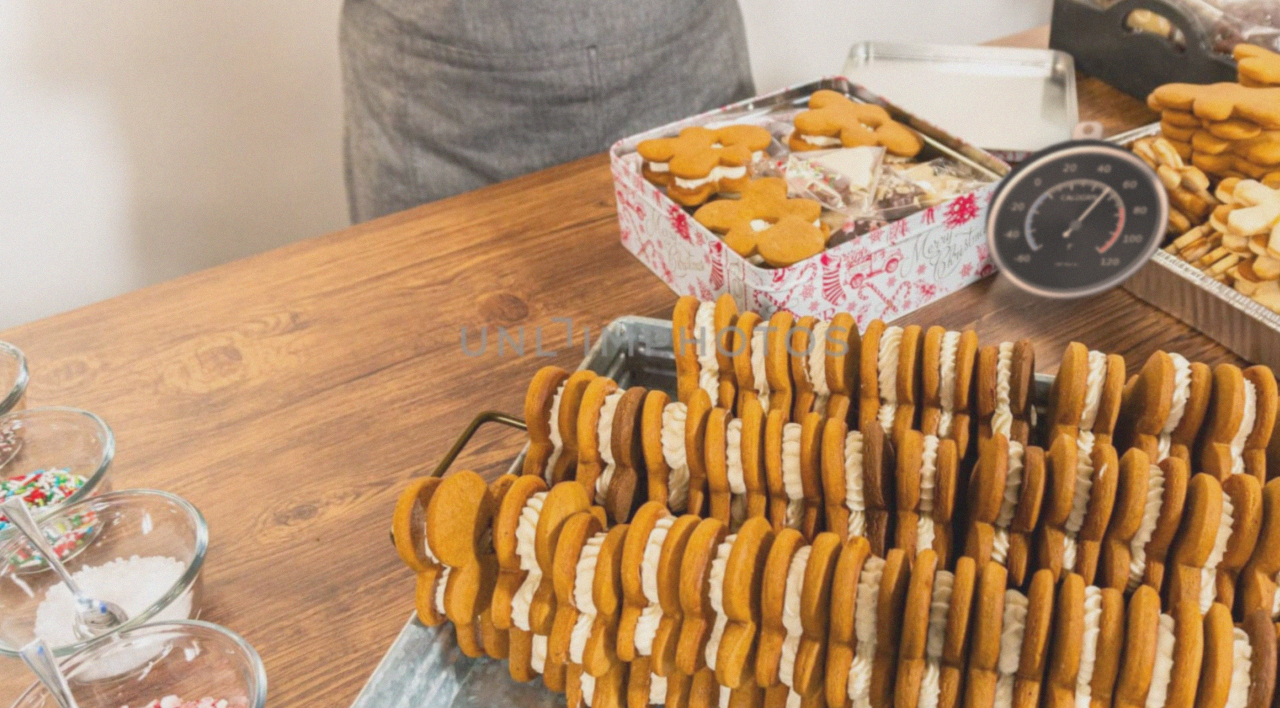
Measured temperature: 50 °F
